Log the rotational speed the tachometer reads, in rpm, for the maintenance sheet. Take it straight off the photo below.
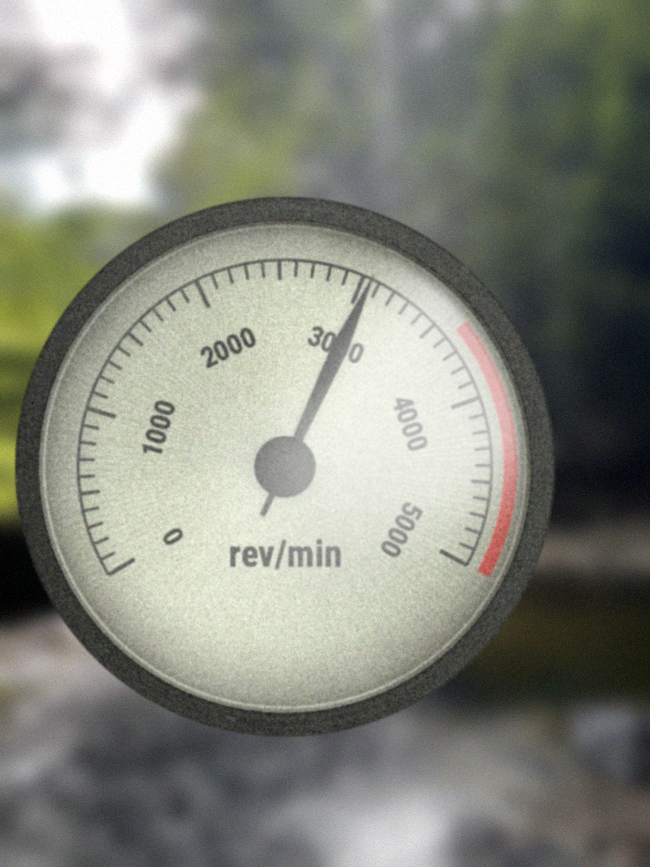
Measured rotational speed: 3050 rpm
